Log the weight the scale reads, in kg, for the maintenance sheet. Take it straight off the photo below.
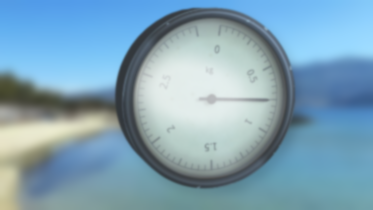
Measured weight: 0.75 kg
